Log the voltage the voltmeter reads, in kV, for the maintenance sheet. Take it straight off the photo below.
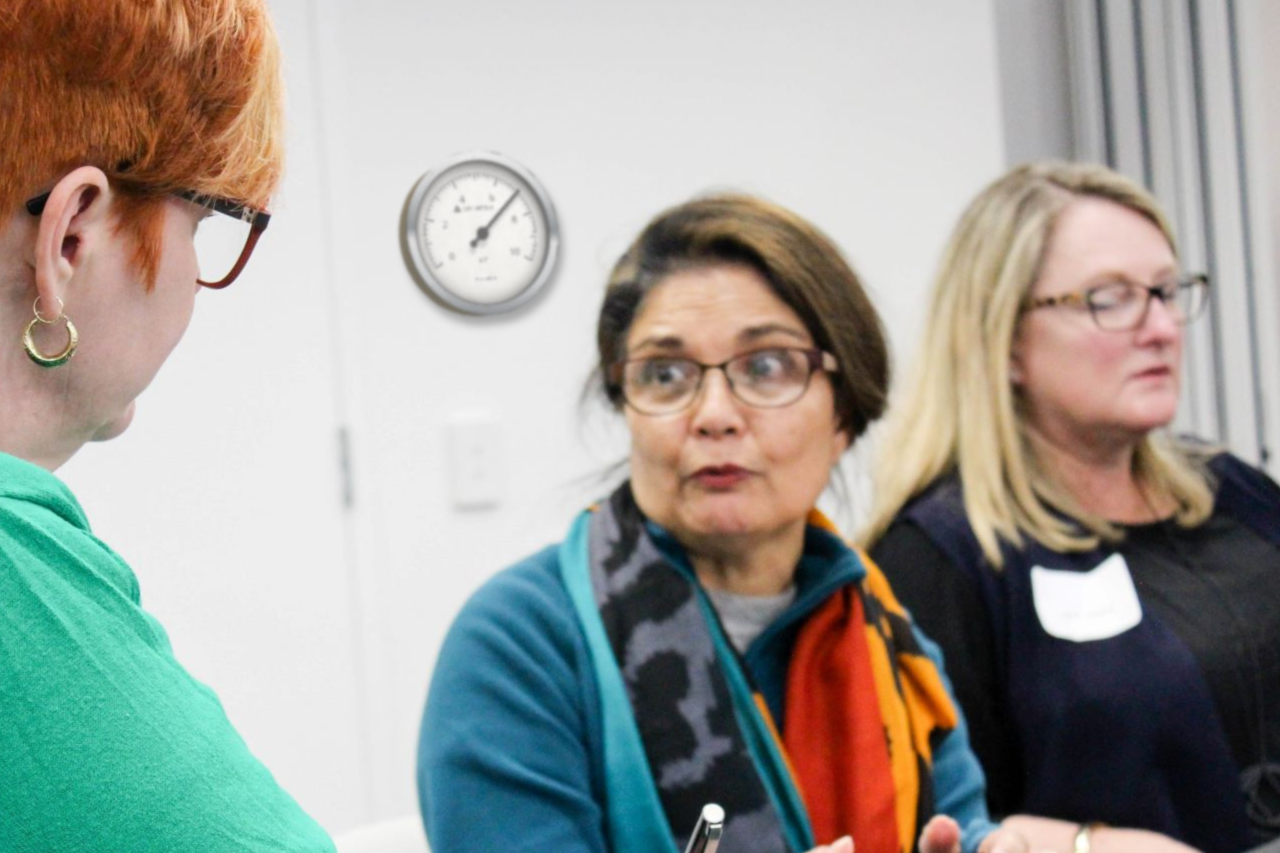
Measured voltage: 7 kV
